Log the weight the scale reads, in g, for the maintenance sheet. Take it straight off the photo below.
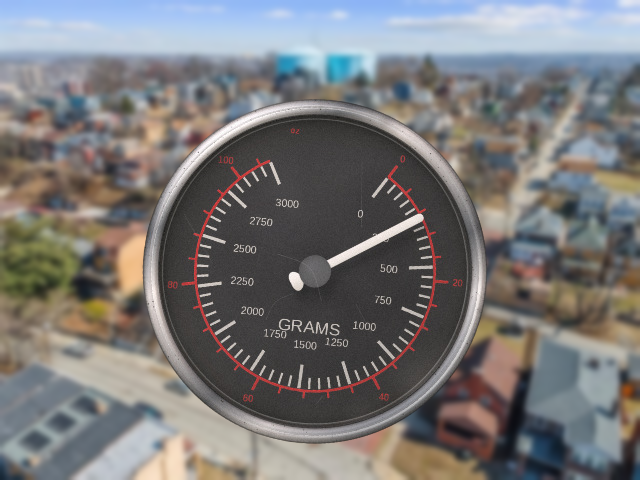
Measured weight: 250 g
